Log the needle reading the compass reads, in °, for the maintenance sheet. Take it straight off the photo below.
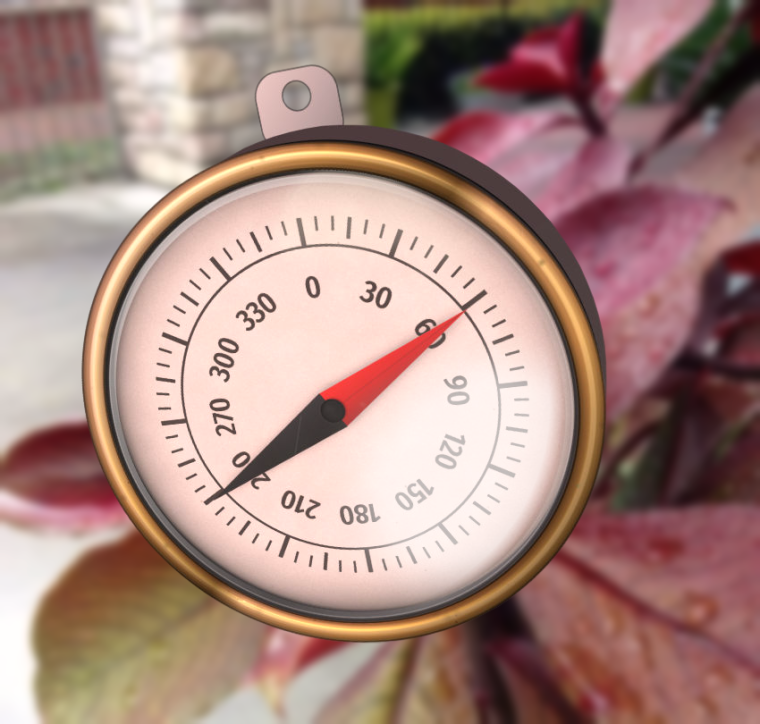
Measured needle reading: 60 °
